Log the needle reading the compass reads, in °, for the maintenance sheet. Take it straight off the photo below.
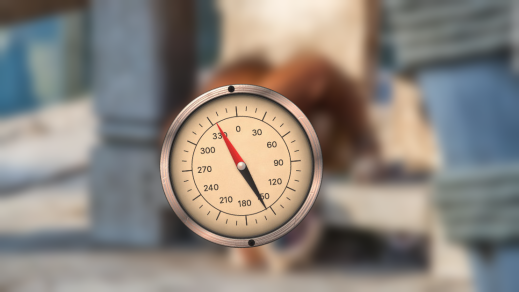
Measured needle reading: 335 °
